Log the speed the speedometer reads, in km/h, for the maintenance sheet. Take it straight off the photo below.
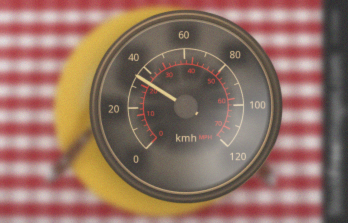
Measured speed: 35 km/h
